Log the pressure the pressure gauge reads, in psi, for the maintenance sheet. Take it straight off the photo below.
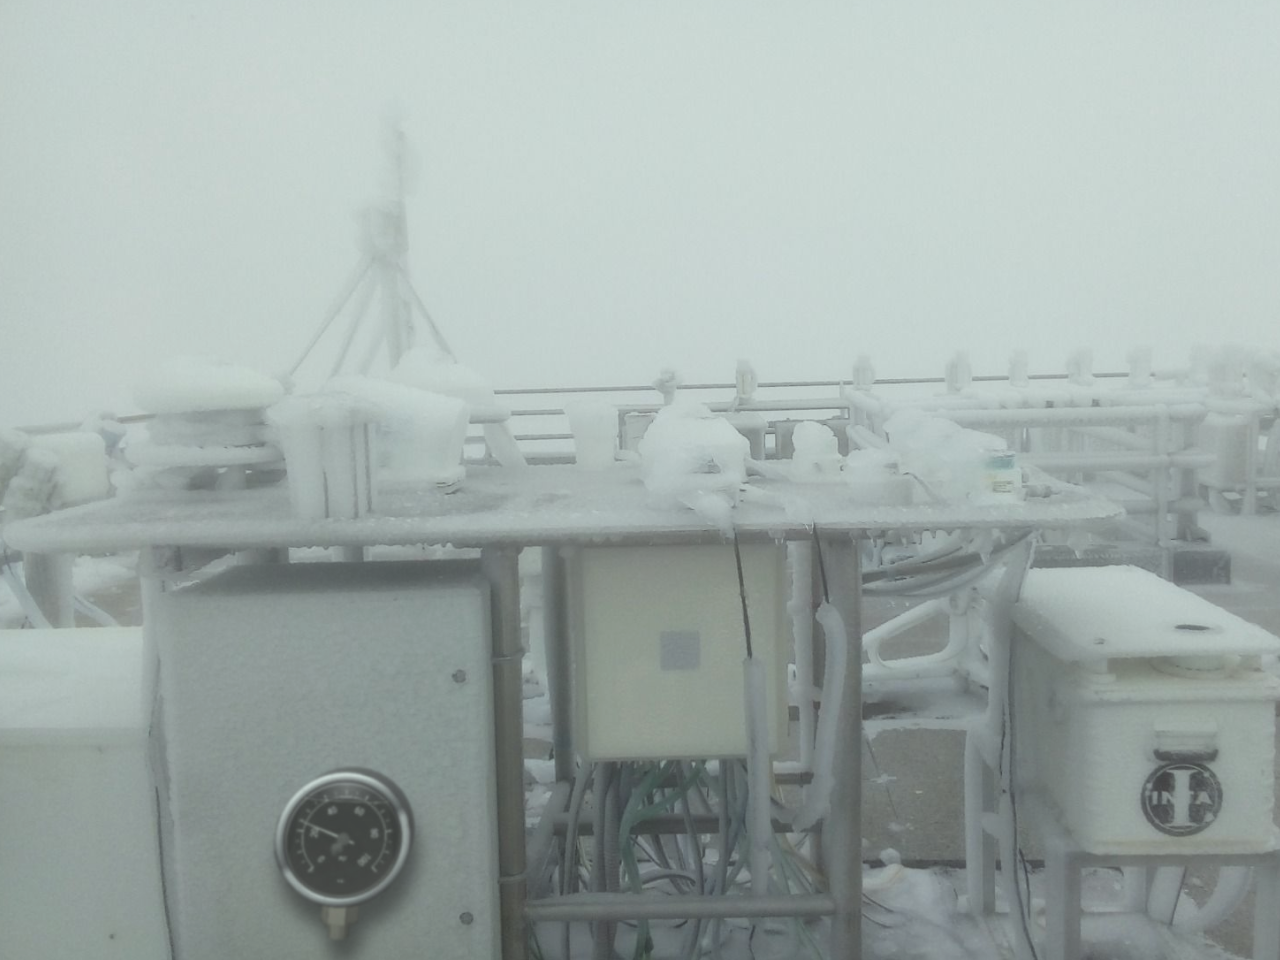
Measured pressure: 25 psi
